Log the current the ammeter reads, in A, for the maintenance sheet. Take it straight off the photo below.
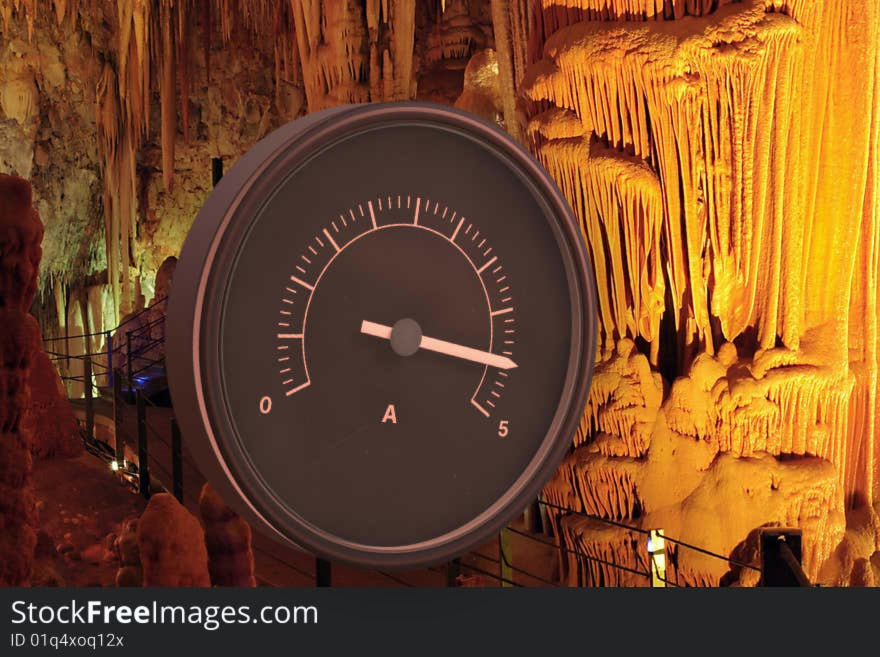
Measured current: 4.5 A
